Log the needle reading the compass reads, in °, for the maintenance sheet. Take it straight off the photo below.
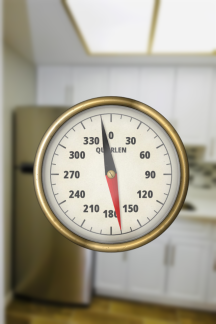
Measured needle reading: 170 °
